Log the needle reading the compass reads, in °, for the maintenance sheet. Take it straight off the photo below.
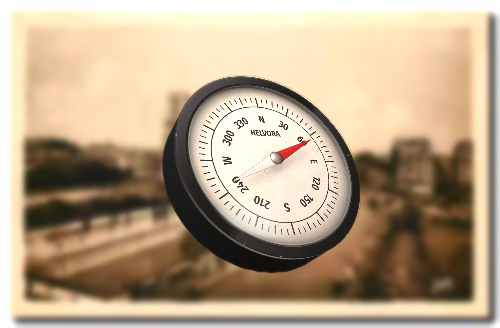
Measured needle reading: 65 °
